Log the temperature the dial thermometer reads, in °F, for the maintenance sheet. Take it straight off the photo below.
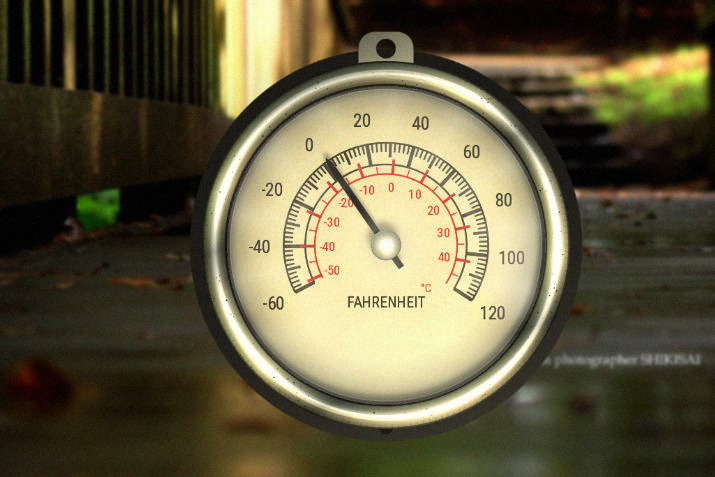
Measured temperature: 2 °F
